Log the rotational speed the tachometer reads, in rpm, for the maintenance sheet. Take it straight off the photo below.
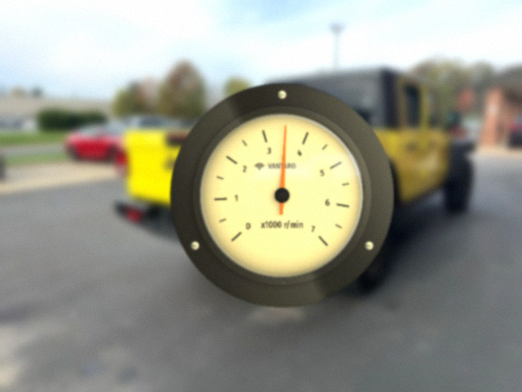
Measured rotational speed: 3500 rpm
